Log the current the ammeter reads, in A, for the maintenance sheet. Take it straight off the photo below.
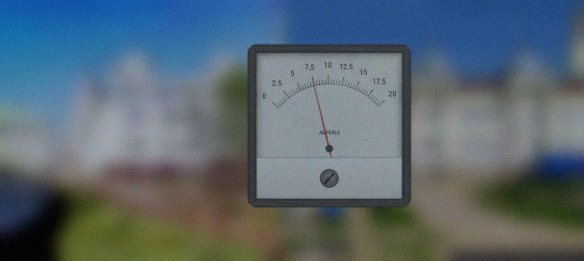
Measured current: 7.5 A
